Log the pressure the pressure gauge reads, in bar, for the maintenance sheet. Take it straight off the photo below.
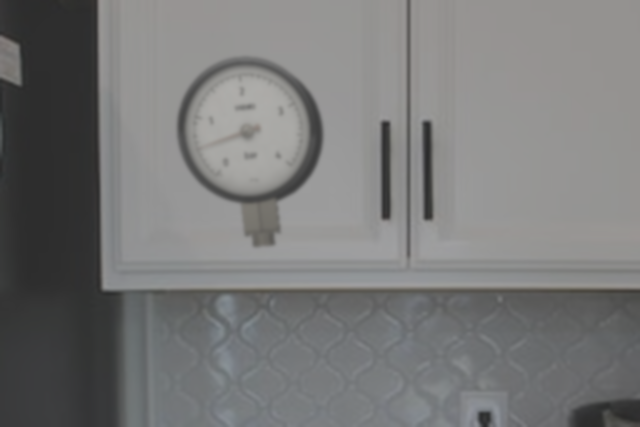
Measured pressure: 0.5 bar
